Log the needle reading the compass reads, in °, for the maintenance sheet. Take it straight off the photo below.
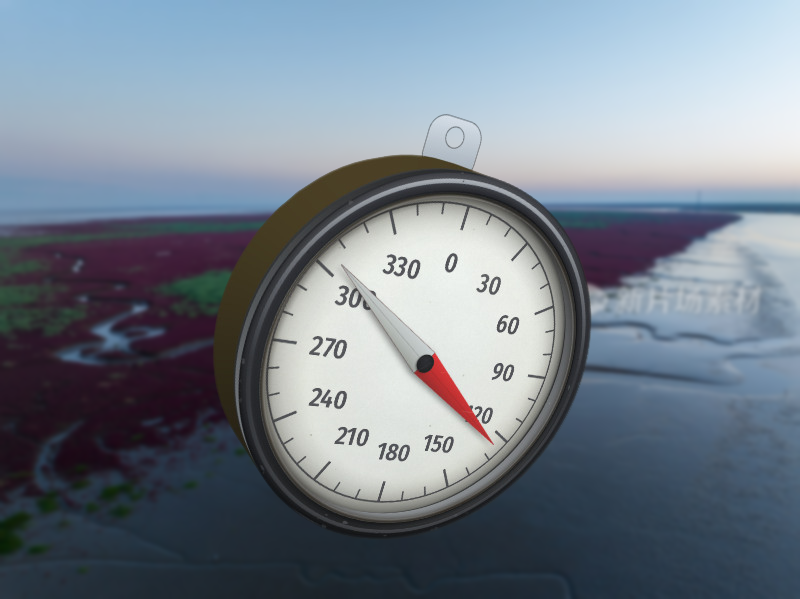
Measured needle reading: 125 °
